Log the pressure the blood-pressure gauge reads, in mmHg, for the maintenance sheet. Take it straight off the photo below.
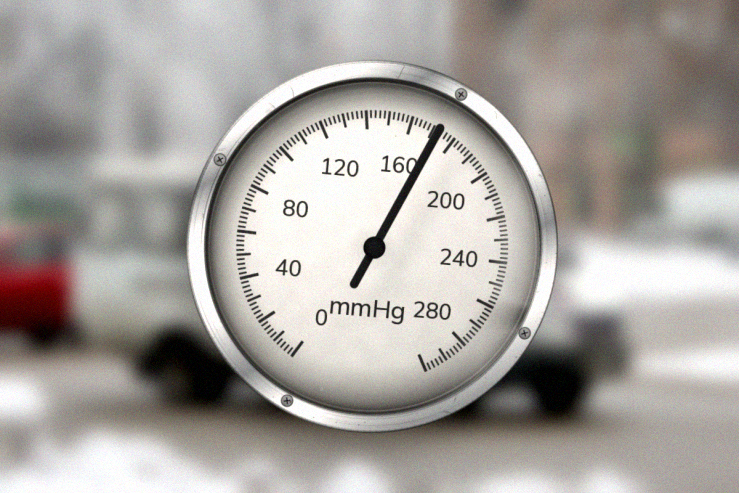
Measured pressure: 172 mmHg
